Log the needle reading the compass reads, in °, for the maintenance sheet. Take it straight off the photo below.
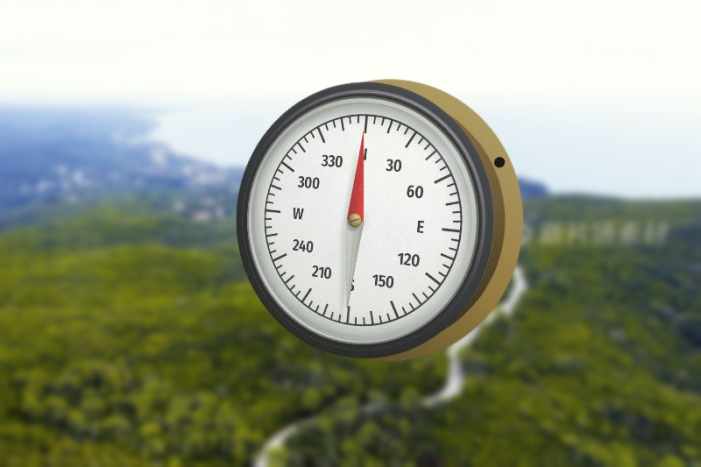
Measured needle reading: 0 °
